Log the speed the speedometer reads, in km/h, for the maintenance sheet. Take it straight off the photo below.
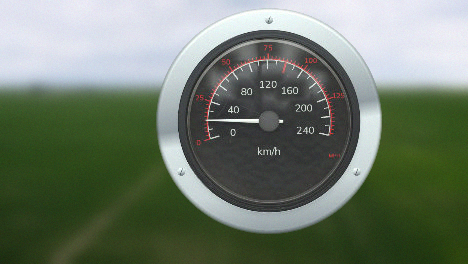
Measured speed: 20 km/h
